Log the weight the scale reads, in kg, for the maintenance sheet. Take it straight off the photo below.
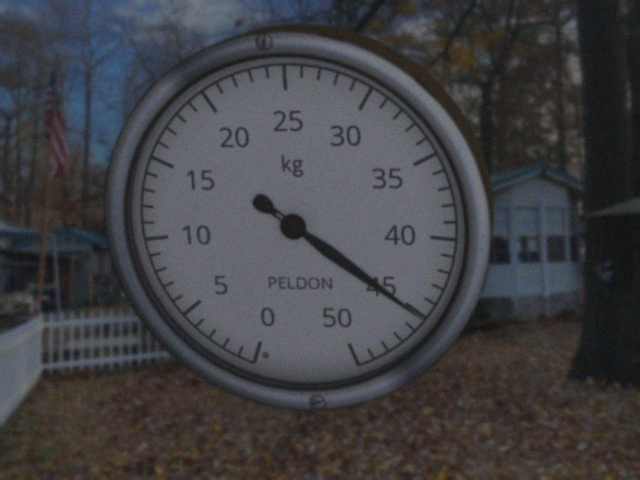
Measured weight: 45 kg
